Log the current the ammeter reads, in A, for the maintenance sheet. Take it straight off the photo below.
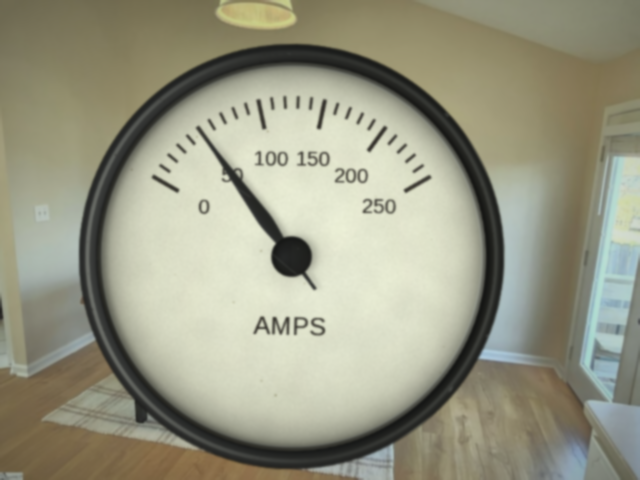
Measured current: 50 A
